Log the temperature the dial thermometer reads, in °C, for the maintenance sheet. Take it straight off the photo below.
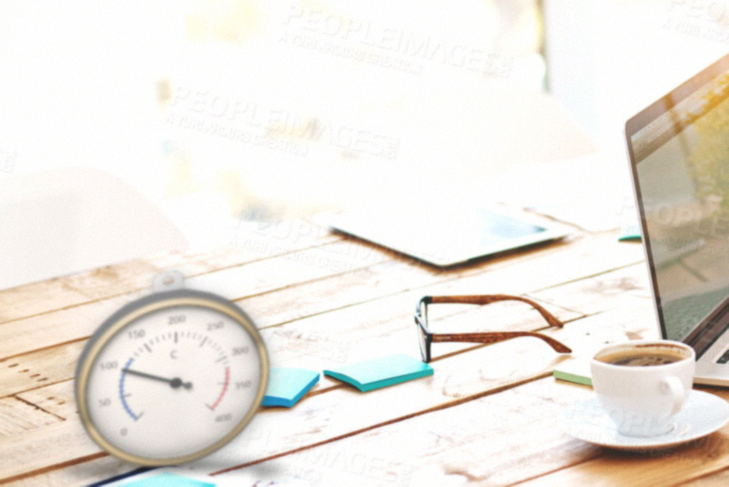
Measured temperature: 100 °C
